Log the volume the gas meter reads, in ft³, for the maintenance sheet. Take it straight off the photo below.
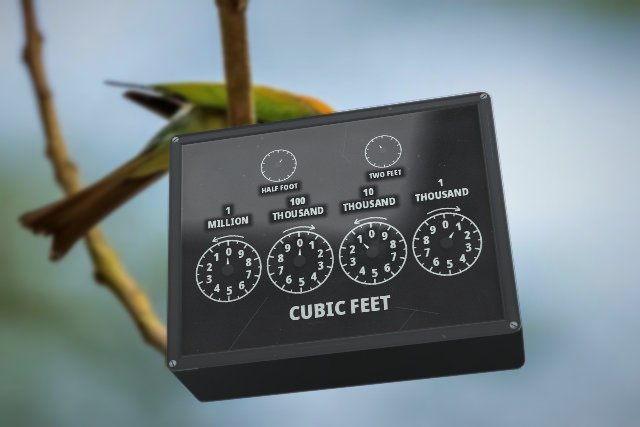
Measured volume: 1100 ft³
